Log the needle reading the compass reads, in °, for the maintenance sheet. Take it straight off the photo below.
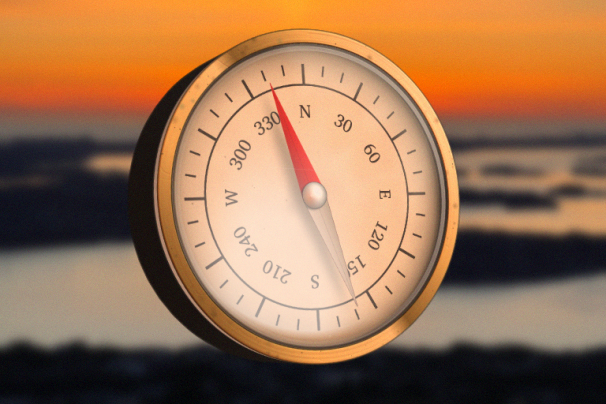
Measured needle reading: 340 °
